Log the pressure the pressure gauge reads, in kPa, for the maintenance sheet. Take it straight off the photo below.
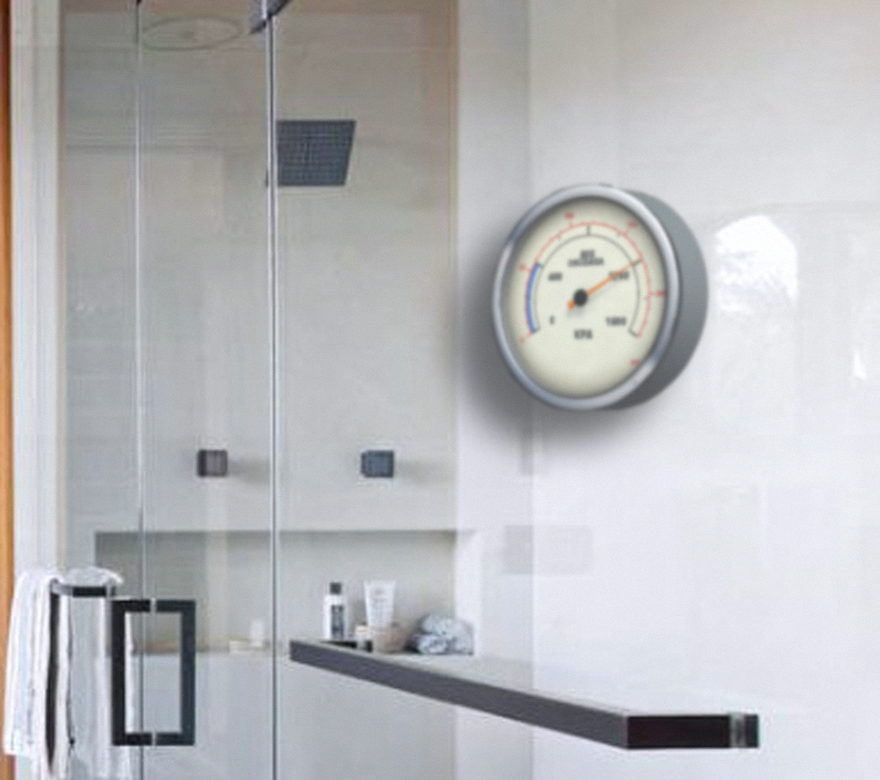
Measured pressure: 1200 kPa
